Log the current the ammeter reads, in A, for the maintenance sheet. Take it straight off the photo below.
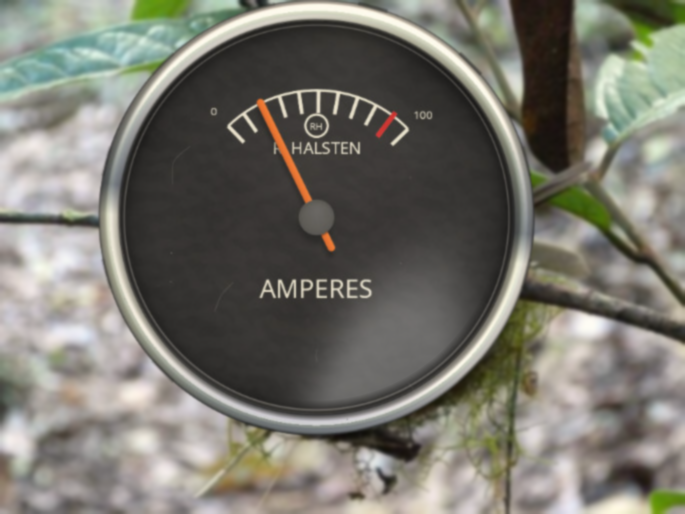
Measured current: 20 A
